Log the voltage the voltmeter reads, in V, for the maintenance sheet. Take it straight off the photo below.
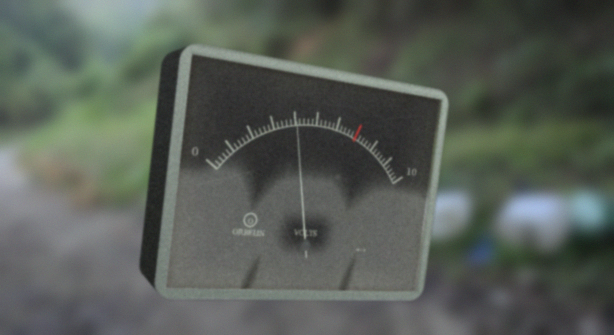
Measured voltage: 4 V
